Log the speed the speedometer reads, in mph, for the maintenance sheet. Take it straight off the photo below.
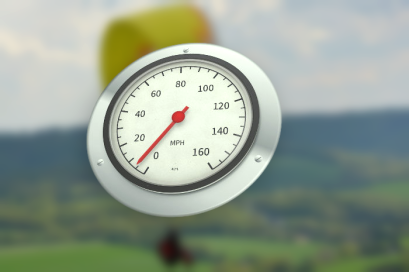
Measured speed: 5 mph
